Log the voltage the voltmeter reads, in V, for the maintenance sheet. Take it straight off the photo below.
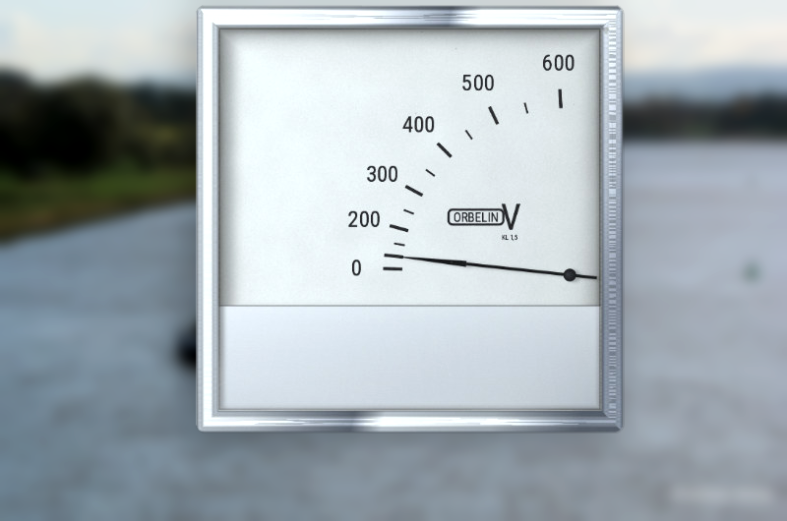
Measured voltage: 100 V
